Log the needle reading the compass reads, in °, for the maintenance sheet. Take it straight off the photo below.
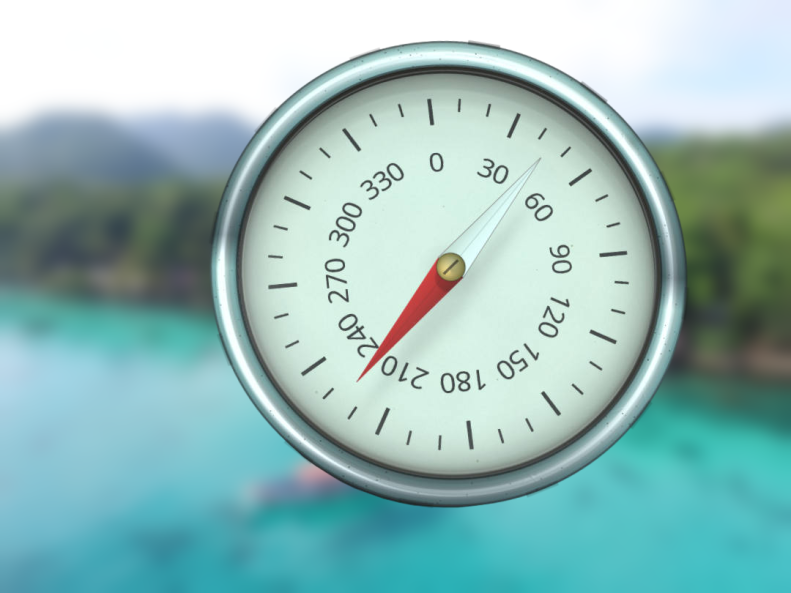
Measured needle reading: 225 °
